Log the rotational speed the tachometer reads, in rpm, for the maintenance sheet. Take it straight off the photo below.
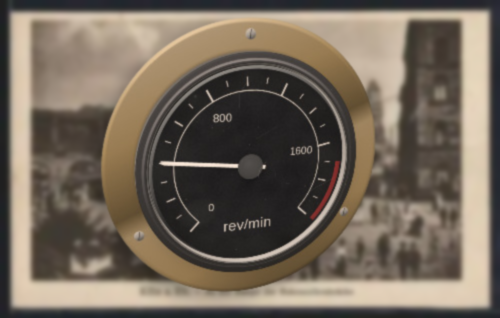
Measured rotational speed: 400 rpm
